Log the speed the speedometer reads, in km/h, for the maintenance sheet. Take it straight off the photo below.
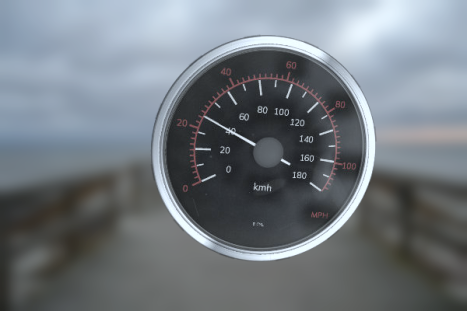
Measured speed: 40 km/h
